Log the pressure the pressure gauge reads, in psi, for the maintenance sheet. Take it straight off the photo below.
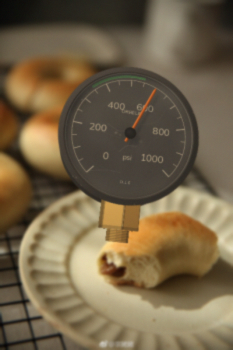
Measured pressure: 600 psi
